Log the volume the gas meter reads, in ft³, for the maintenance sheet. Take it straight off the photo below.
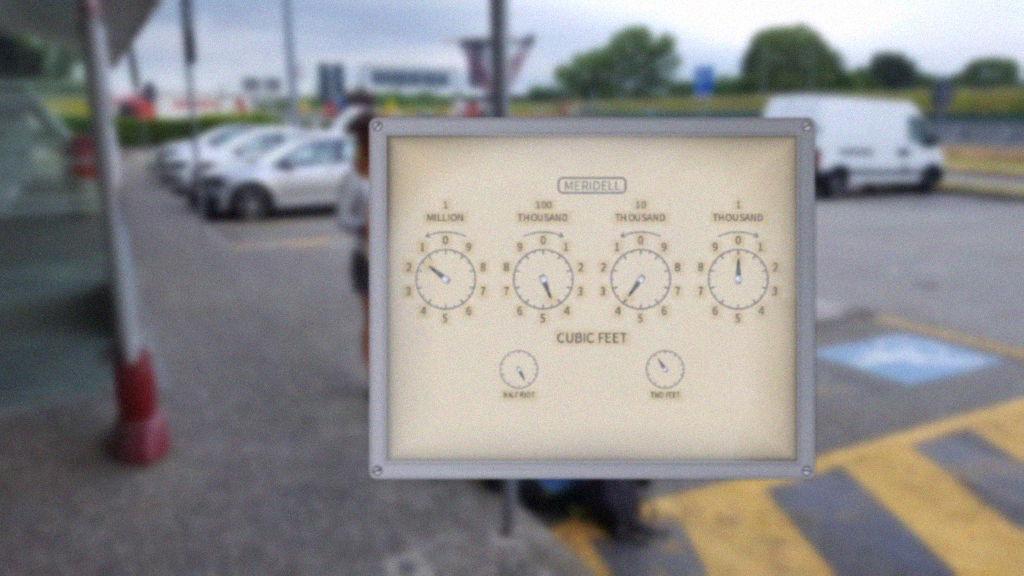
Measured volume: 144000 ft³
